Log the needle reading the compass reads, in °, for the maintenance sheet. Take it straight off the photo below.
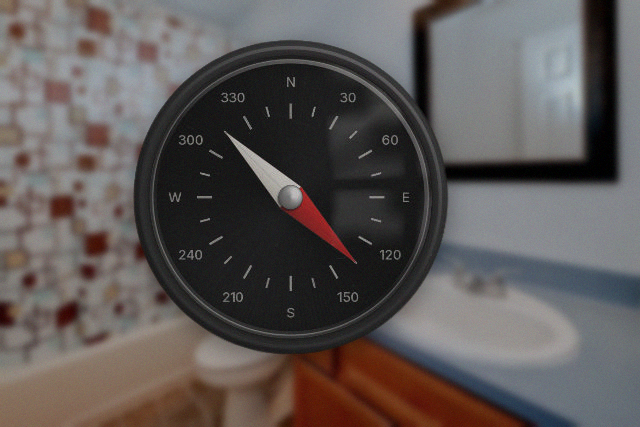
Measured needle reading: 135 °
